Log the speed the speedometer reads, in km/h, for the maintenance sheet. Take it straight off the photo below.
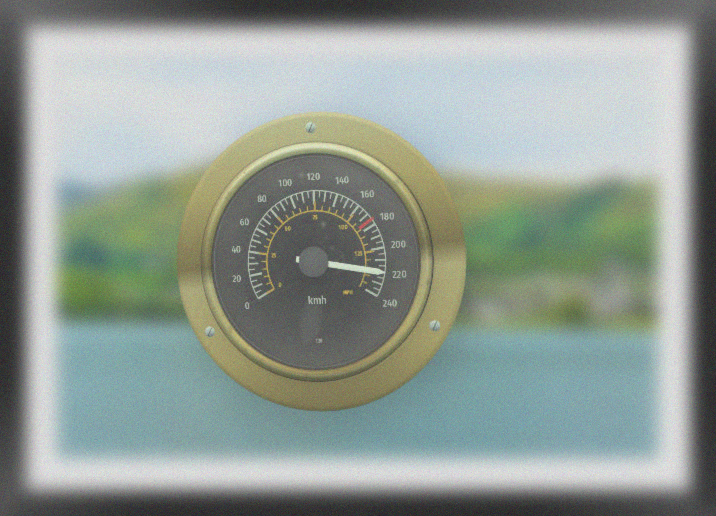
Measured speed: 220 km/h
